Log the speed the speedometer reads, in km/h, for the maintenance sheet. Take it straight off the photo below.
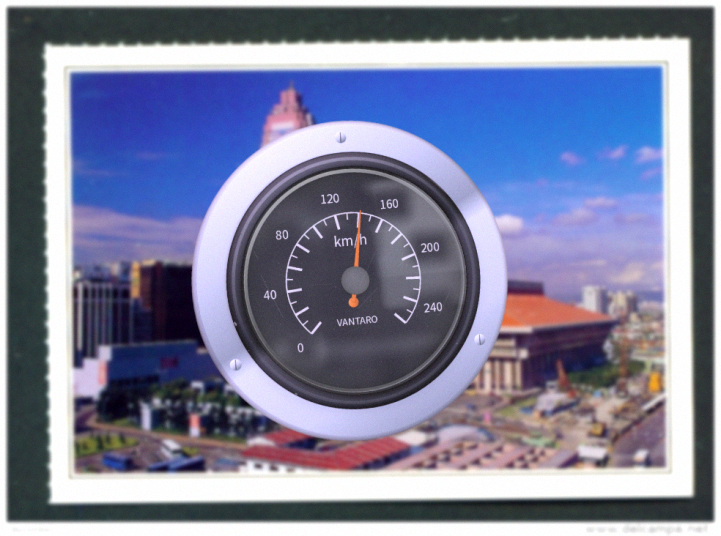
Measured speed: 140 km/h
